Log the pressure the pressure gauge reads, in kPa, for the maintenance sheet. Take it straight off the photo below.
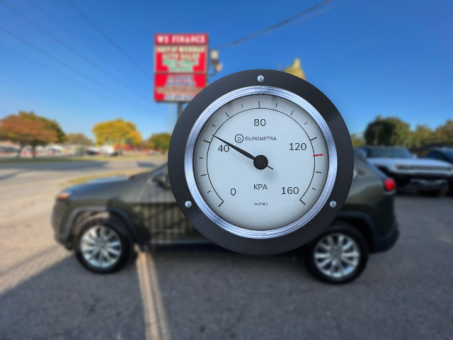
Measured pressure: 45 kPa
